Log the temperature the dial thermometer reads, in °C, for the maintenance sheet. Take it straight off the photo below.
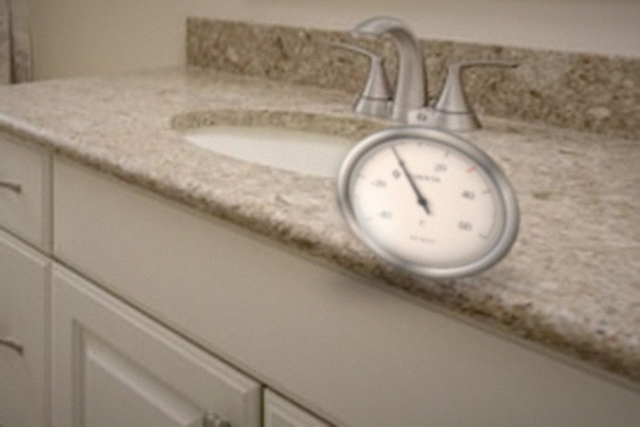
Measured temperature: 0 °C
